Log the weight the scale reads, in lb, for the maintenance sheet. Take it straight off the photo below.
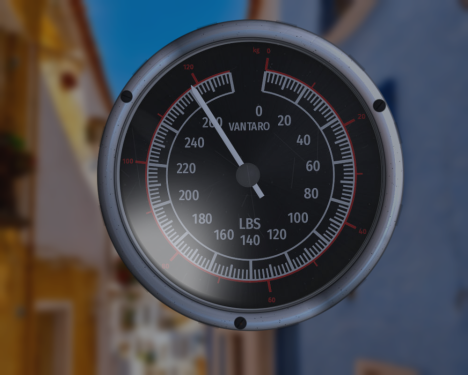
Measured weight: 262 lb
